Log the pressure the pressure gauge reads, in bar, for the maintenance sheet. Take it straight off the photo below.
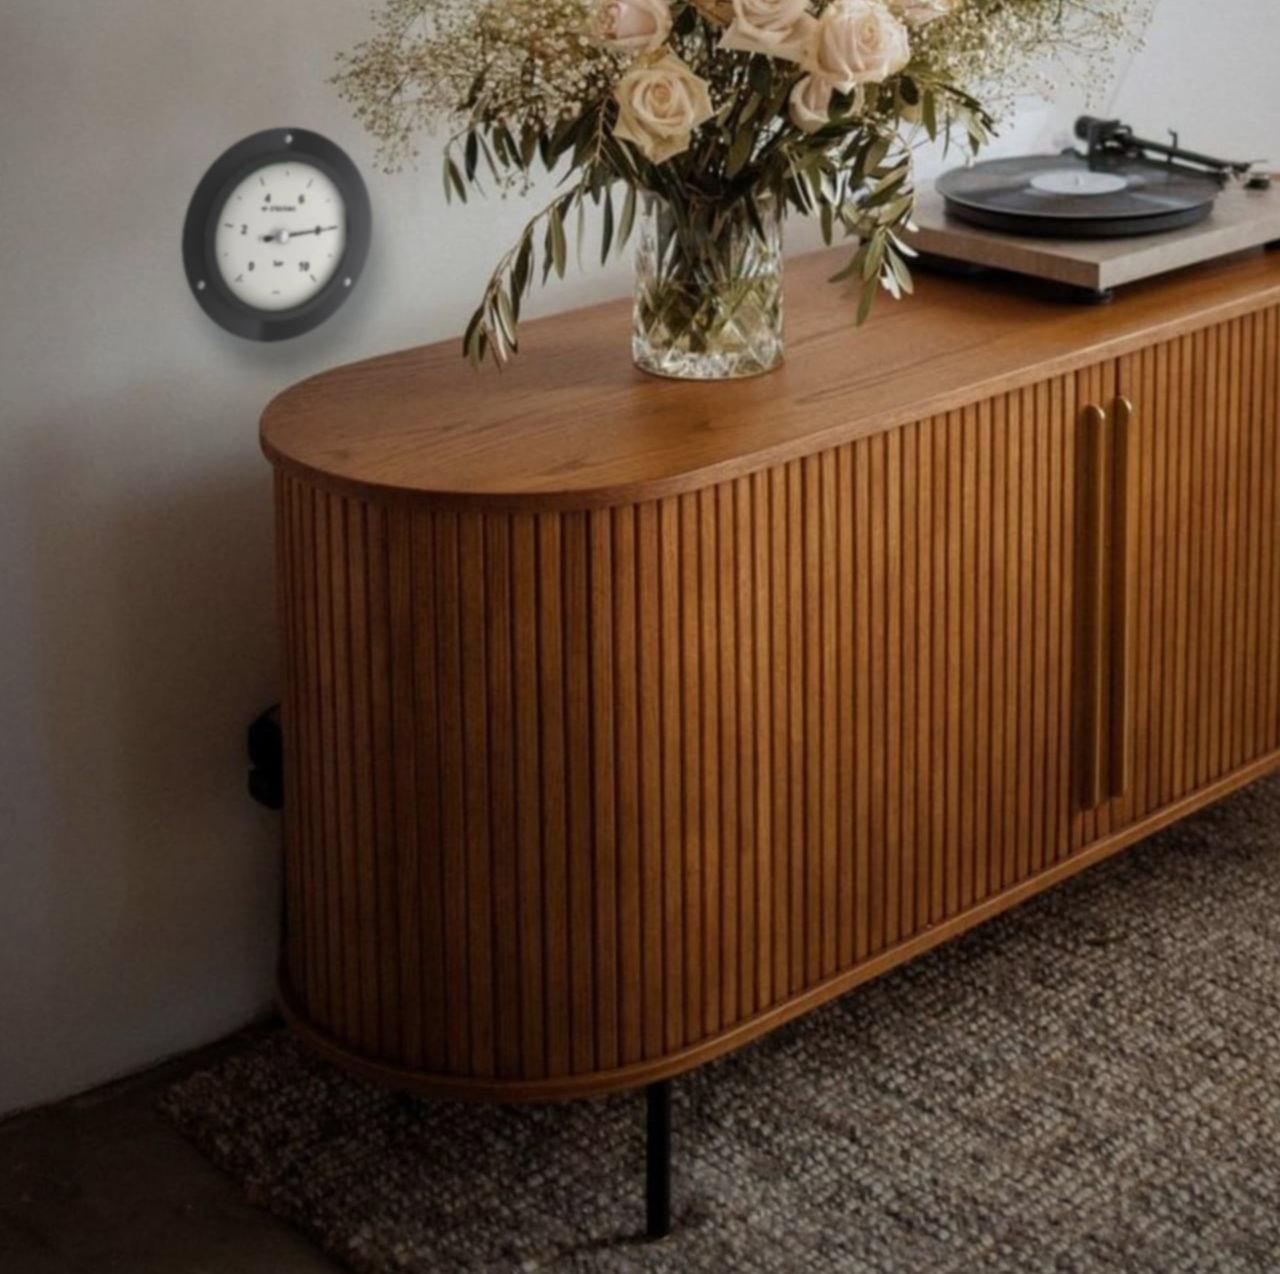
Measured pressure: 8 bar
